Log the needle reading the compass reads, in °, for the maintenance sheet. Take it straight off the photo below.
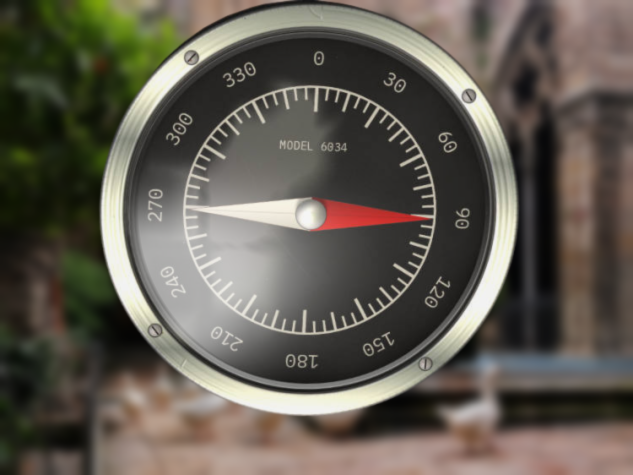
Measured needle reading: 90 °
